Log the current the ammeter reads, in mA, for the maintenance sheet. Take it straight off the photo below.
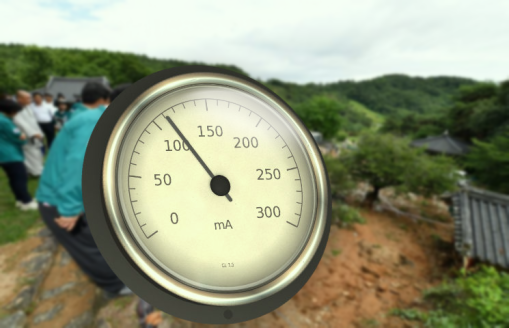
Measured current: 110 mA
